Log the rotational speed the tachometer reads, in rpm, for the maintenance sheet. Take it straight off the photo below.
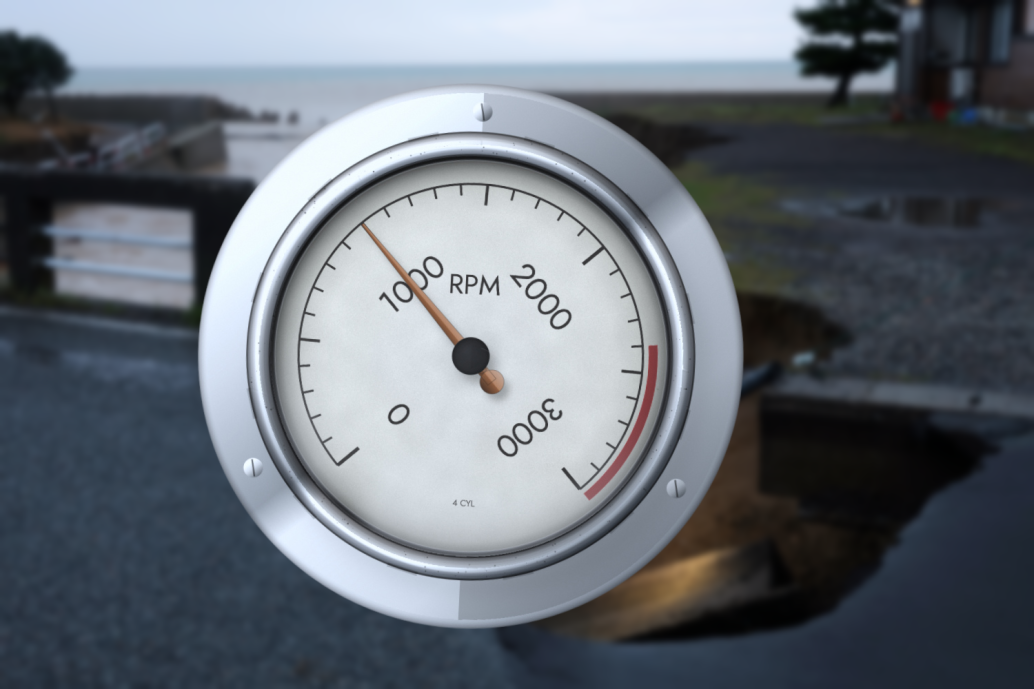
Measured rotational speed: 1000 rpm
